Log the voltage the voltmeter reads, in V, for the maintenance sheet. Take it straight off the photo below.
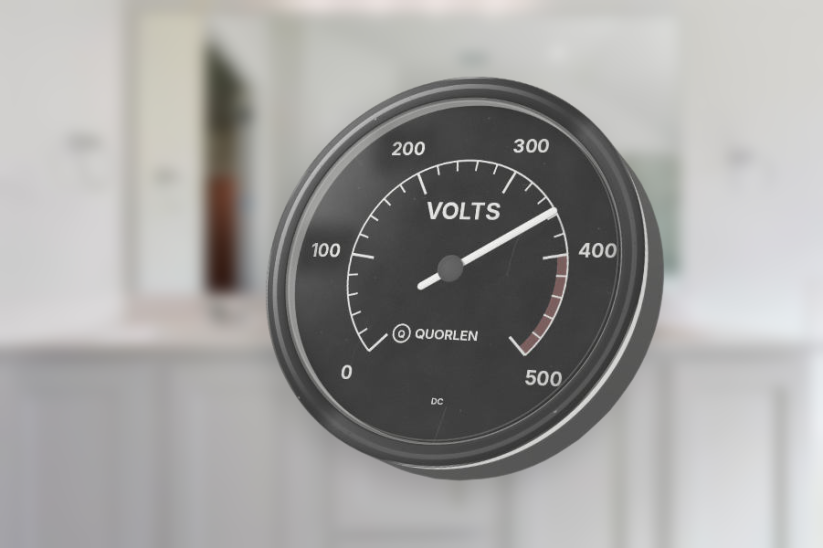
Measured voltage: 360 V
